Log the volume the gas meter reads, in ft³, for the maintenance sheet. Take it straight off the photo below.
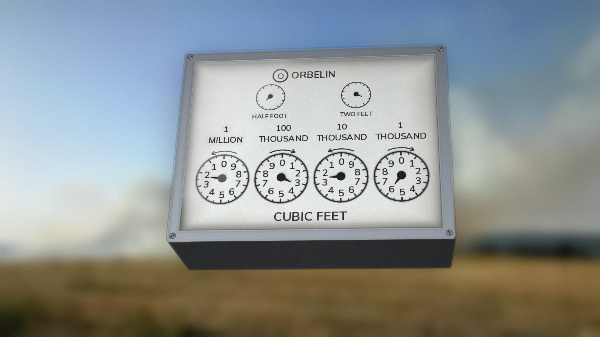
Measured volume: 232600 ft³
